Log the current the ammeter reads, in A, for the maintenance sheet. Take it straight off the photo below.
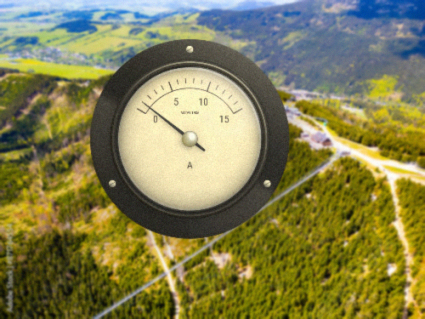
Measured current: 1 A
